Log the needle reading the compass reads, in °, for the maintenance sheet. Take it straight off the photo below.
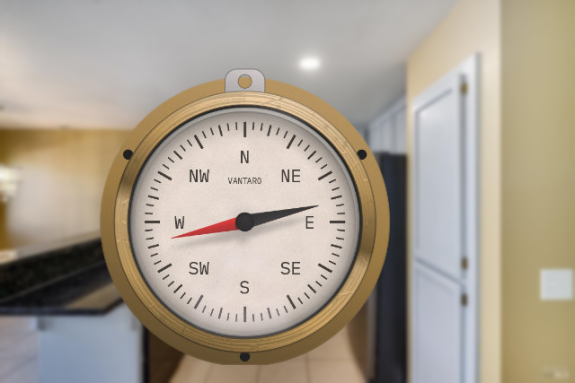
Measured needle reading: 257.5 °
